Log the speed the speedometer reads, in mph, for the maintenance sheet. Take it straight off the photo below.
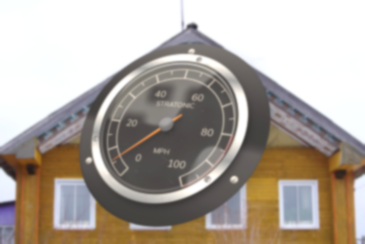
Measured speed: 5 mph
